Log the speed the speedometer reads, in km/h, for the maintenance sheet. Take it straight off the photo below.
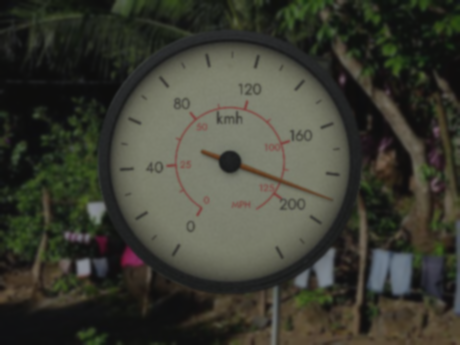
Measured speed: 190 km/h
